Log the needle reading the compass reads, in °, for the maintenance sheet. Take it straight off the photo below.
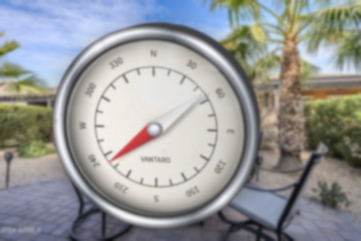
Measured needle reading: 232.5 °
